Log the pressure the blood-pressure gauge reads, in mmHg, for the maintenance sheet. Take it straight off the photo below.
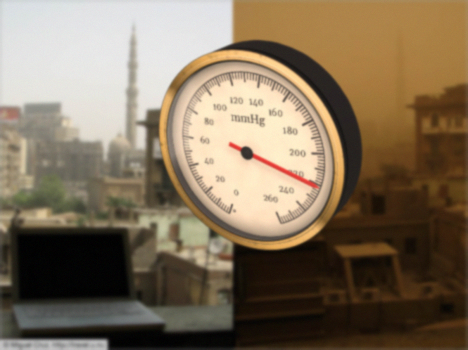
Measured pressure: 220 mmHg
